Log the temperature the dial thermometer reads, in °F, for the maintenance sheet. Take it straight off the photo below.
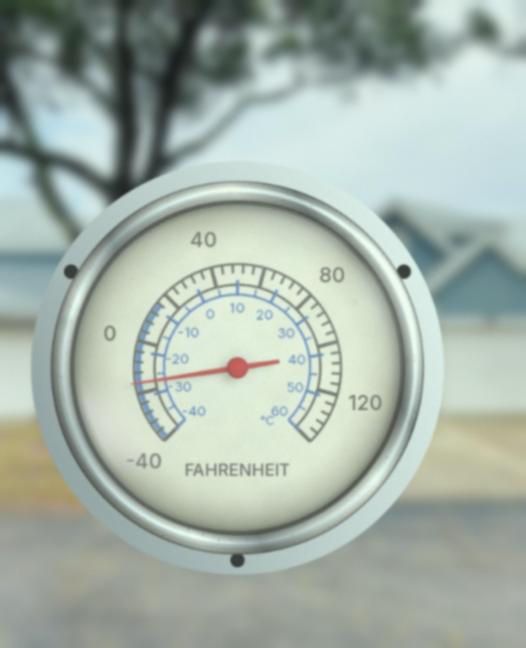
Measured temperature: -16 °F
